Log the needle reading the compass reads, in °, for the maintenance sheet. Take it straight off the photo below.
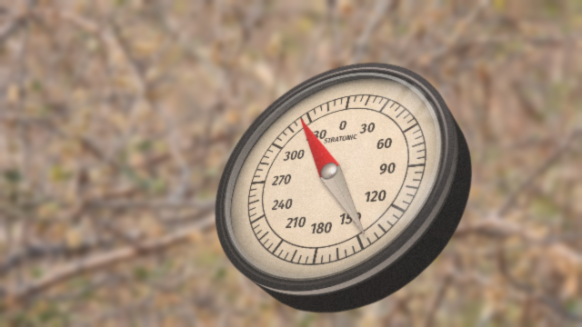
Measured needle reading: 325 °
